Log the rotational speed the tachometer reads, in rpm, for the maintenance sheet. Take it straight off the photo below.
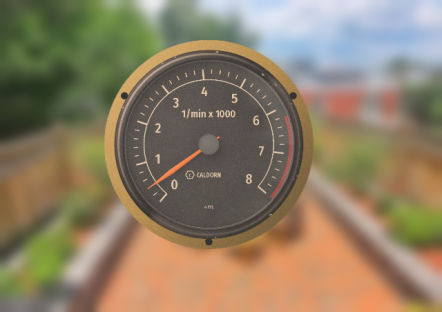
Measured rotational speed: 400 rpm
